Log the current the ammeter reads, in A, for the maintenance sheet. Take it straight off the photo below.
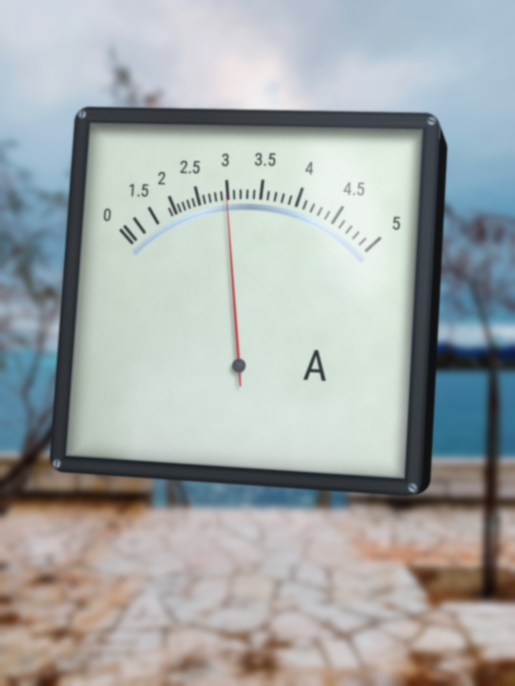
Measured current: 3 A
